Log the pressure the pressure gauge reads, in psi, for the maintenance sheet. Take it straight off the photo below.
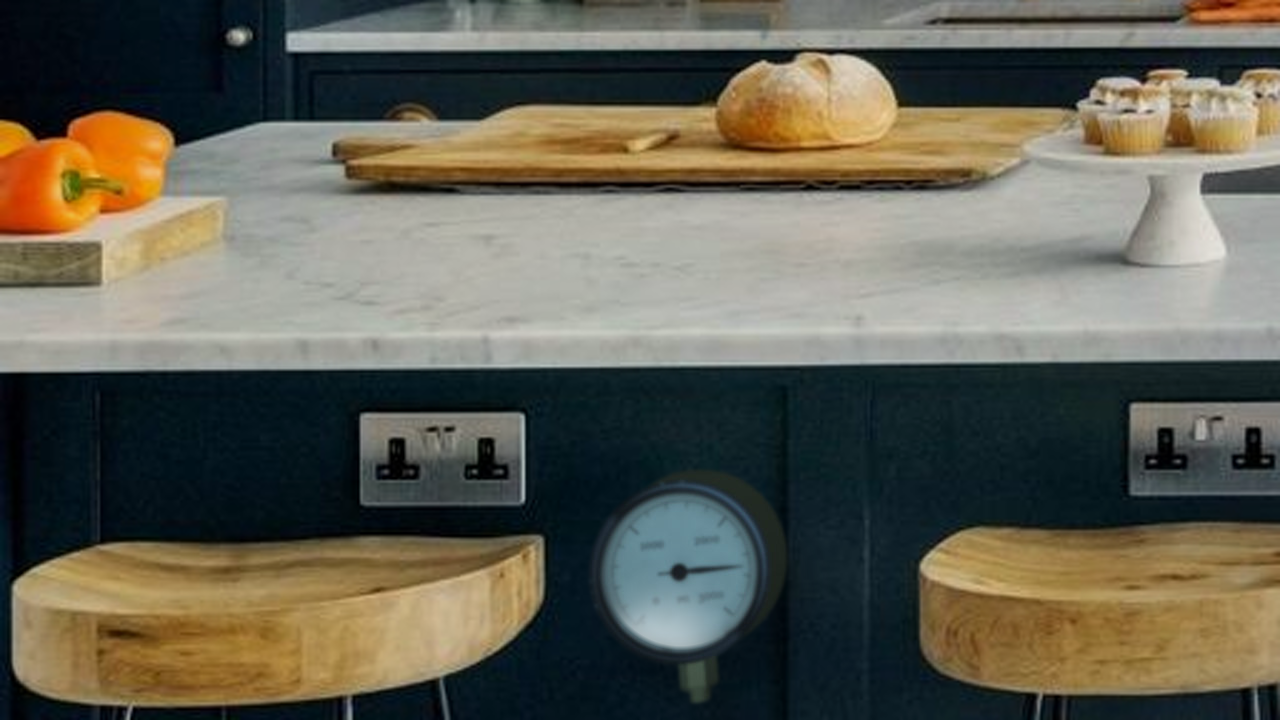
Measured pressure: 2500 psi
